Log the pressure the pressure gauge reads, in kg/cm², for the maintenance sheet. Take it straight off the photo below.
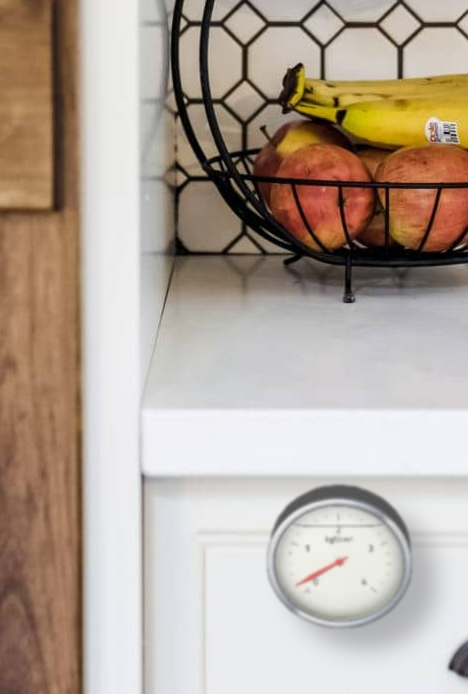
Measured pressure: 0.2 kg/cm²
